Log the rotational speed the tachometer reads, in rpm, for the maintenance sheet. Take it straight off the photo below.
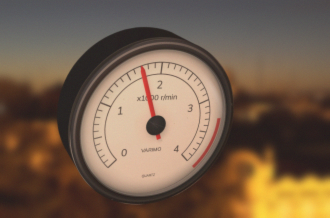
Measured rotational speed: 1700 rpm
